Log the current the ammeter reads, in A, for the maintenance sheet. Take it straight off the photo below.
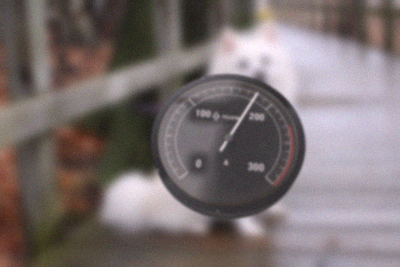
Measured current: 180 A
